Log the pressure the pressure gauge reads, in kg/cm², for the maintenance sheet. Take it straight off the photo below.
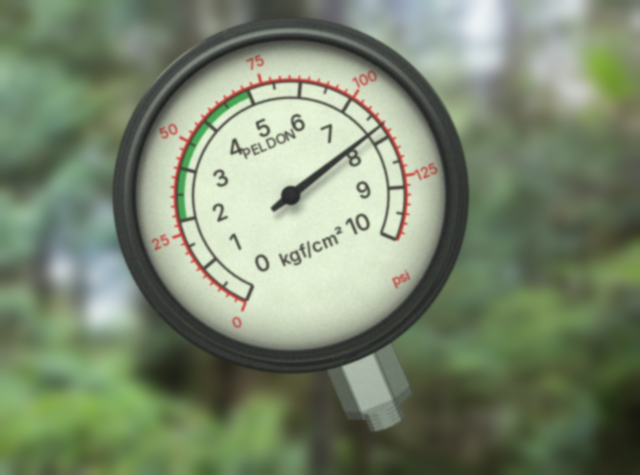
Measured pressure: 7.75 kg/cm²
